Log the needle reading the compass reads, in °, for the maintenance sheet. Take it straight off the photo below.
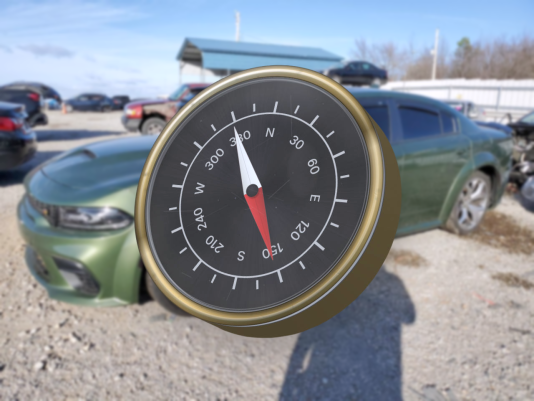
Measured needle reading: 150 °
